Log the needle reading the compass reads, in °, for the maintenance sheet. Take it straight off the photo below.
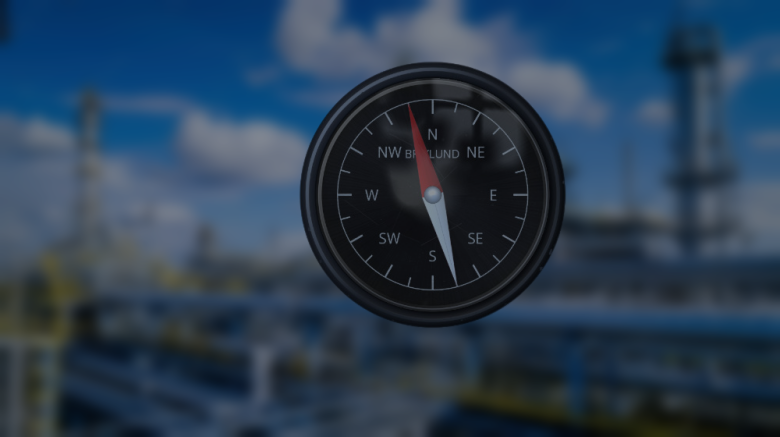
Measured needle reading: 345 °
